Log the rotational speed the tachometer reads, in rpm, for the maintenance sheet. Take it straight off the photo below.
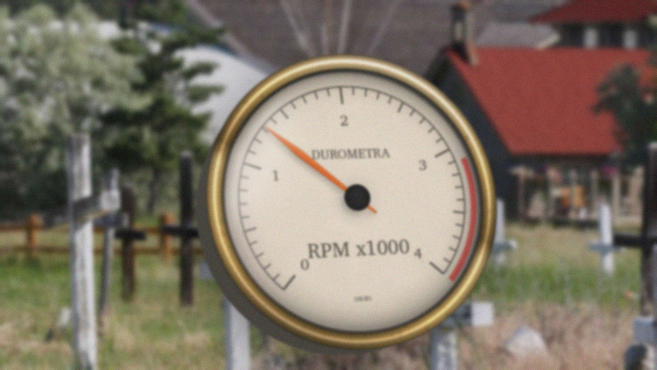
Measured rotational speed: 1300 rpm
